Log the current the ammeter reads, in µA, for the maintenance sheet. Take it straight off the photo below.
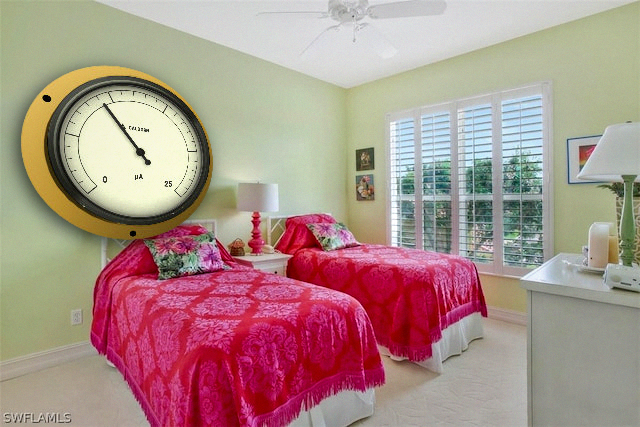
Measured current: 9 µA
